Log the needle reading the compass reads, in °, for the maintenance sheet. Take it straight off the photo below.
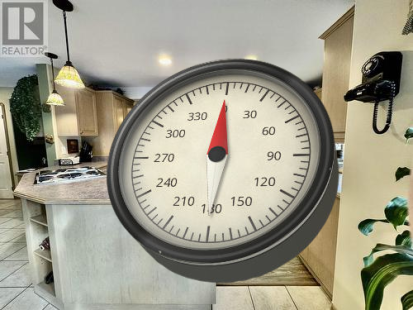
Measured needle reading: 0 °
